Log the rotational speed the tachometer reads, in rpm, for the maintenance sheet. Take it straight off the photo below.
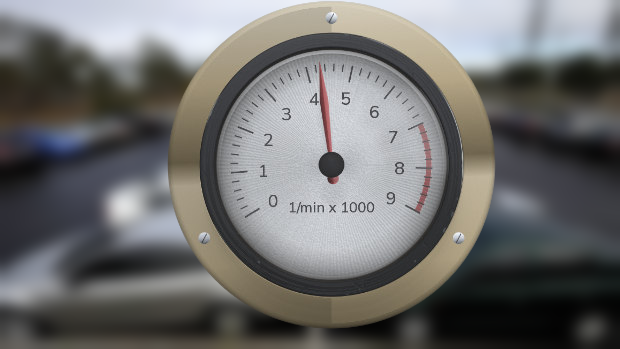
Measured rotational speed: 4300 rpm
